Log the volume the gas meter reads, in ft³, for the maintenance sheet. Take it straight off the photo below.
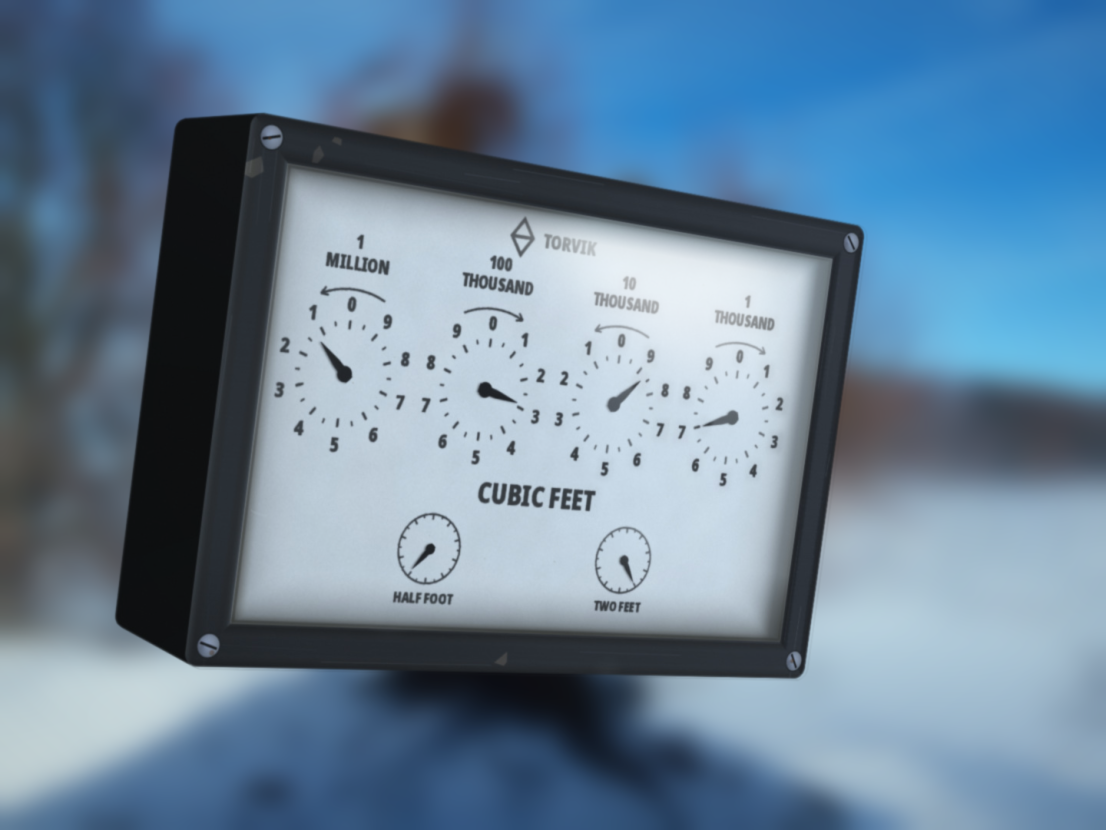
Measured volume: 128700 ft³
